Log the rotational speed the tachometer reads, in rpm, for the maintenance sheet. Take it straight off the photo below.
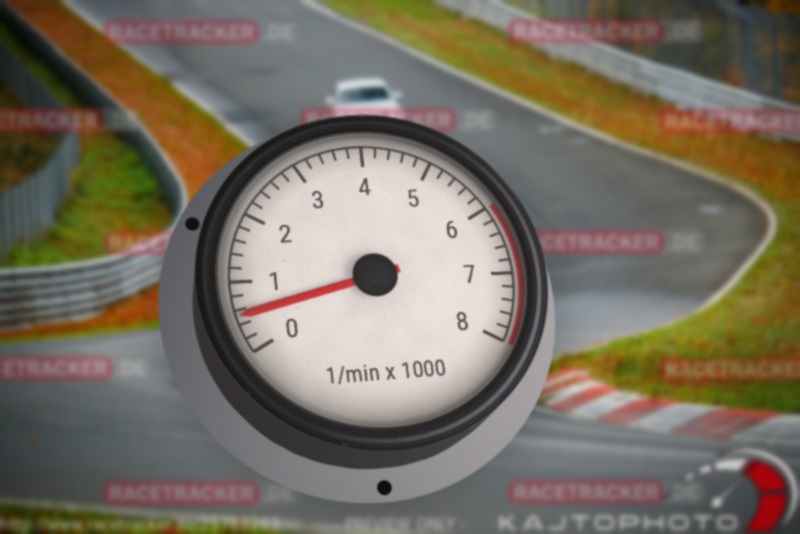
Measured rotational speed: 500 rpm
